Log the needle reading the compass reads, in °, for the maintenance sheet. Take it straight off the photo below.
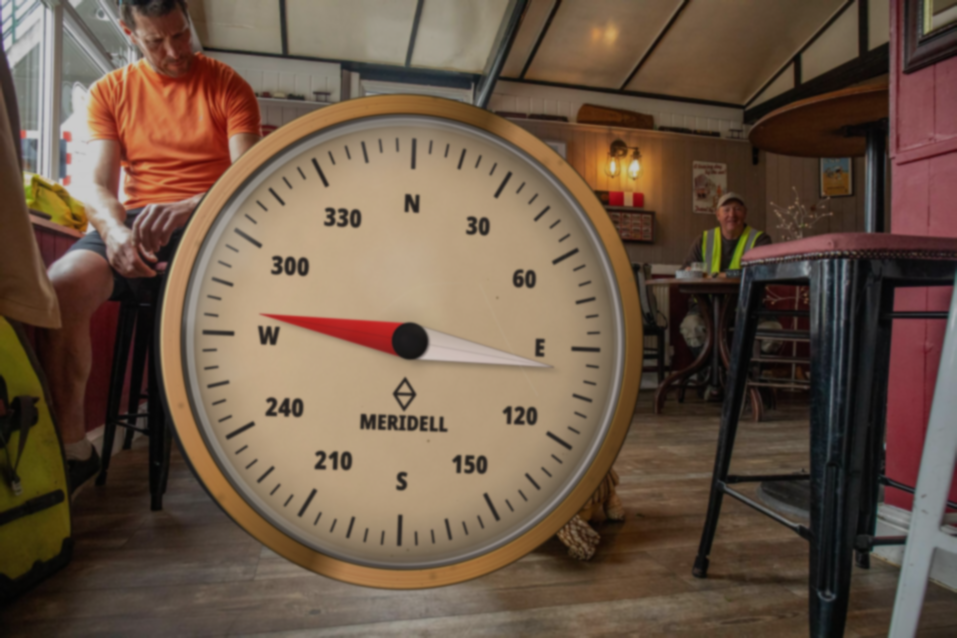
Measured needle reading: 277.5 °
